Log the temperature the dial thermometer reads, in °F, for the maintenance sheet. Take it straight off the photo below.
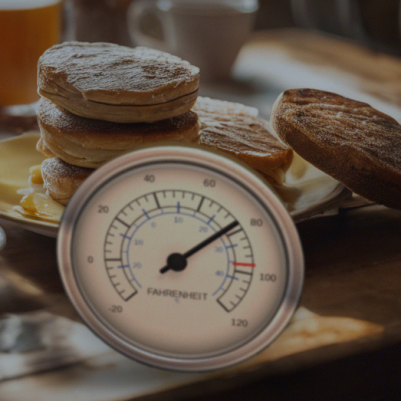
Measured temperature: 76 °F
